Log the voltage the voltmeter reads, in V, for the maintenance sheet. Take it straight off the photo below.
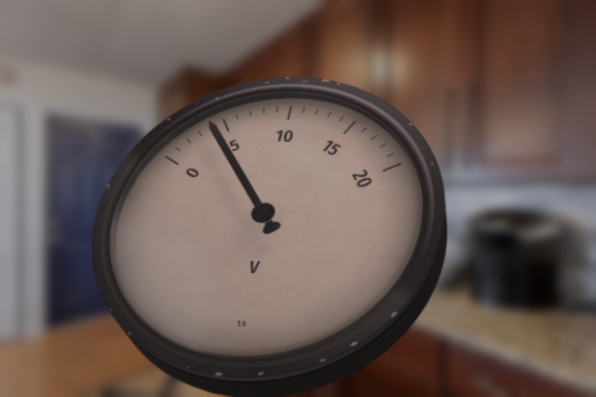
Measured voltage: 4 V
